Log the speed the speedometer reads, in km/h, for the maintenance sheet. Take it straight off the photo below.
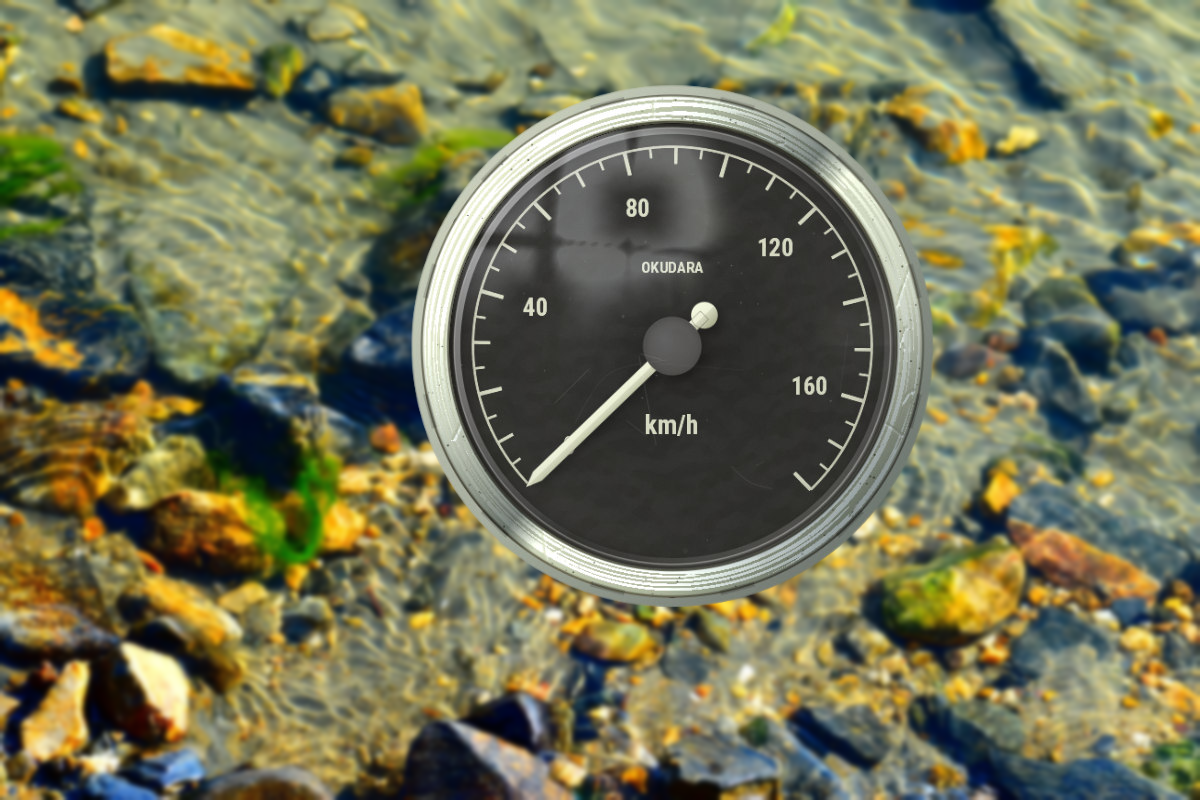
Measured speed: 0 km/h
